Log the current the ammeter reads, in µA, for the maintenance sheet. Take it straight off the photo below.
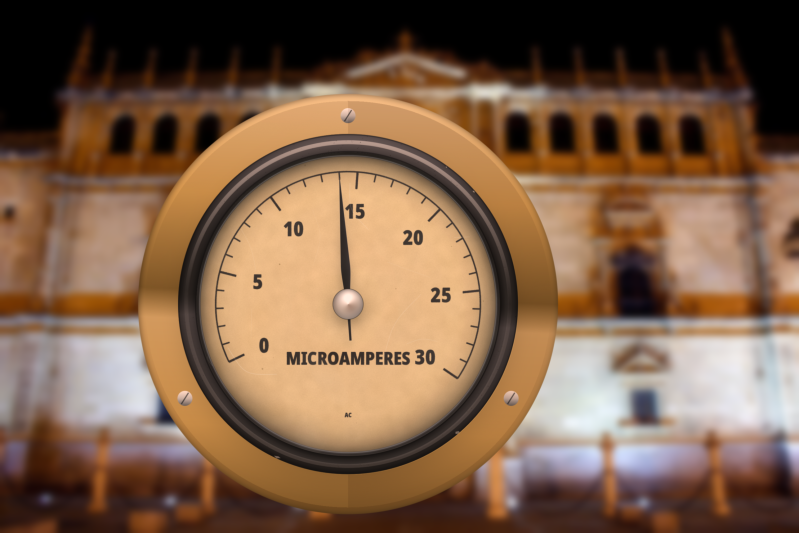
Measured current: 14 µA
